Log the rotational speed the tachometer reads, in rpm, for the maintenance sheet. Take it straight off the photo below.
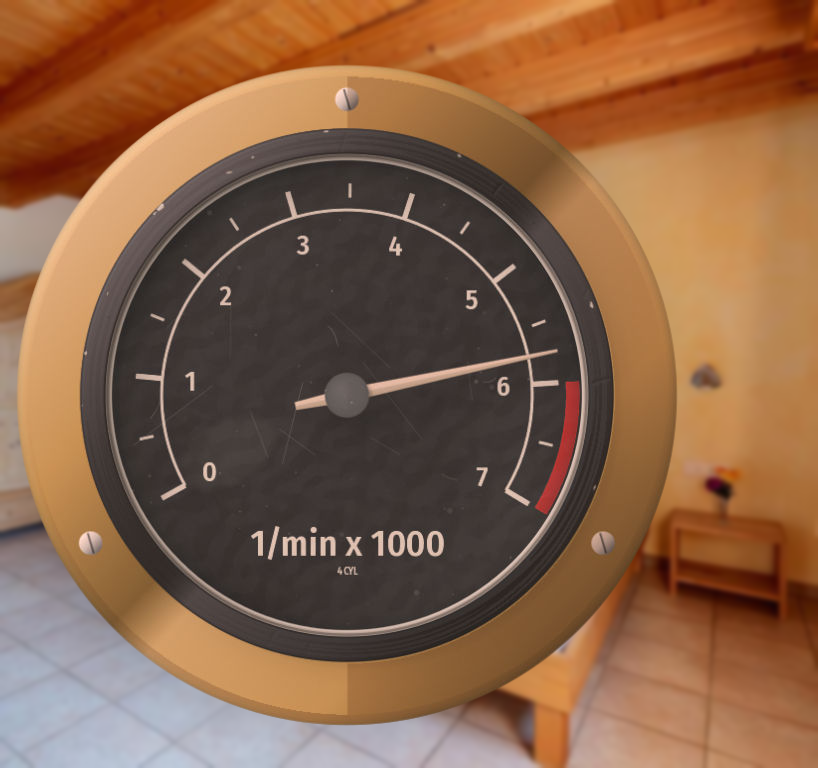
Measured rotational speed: 5750 rpm
